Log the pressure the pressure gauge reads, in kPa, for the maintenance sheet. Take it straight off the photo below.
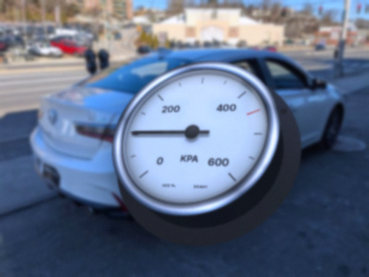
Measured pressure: 100 kPa
